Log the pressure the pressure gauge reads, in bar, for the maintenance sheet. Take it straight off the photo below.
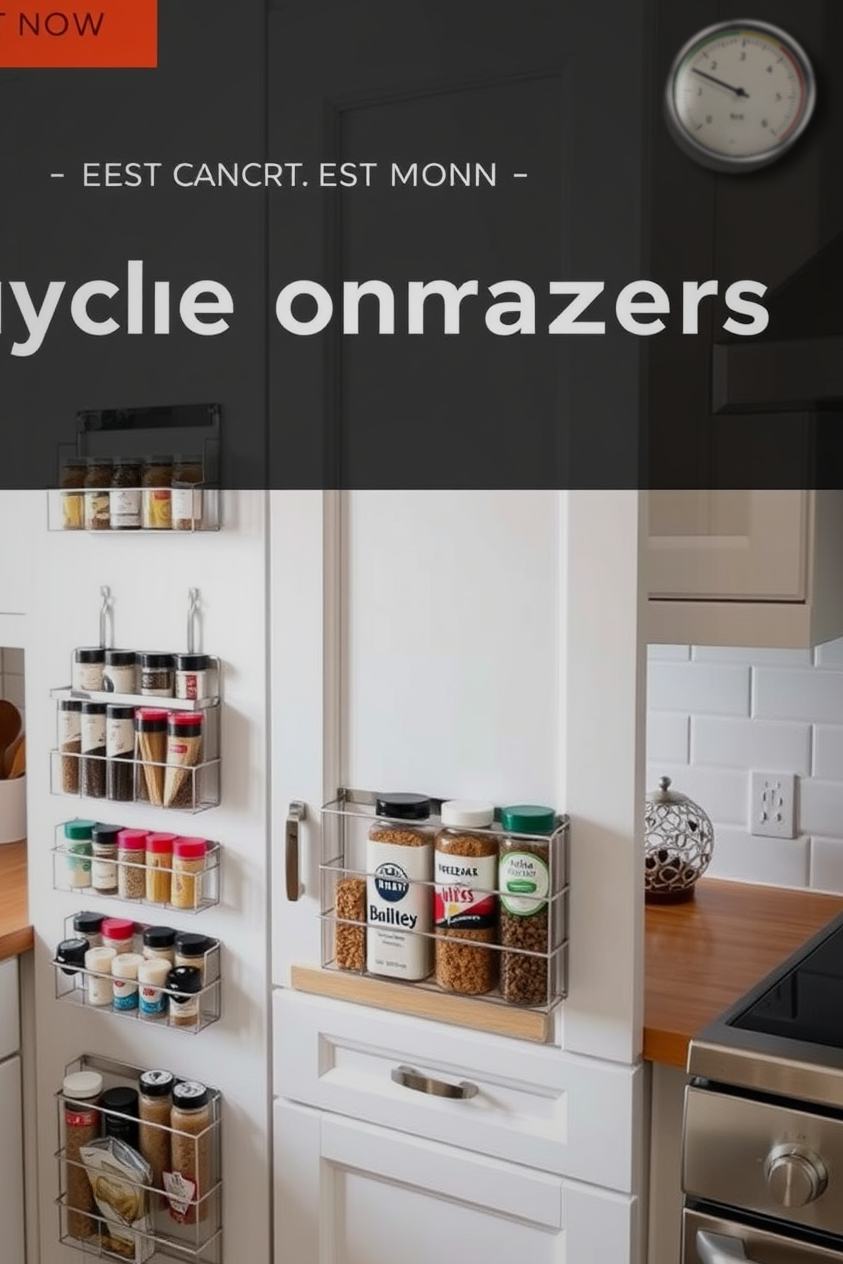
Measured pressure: 1.5 bar
